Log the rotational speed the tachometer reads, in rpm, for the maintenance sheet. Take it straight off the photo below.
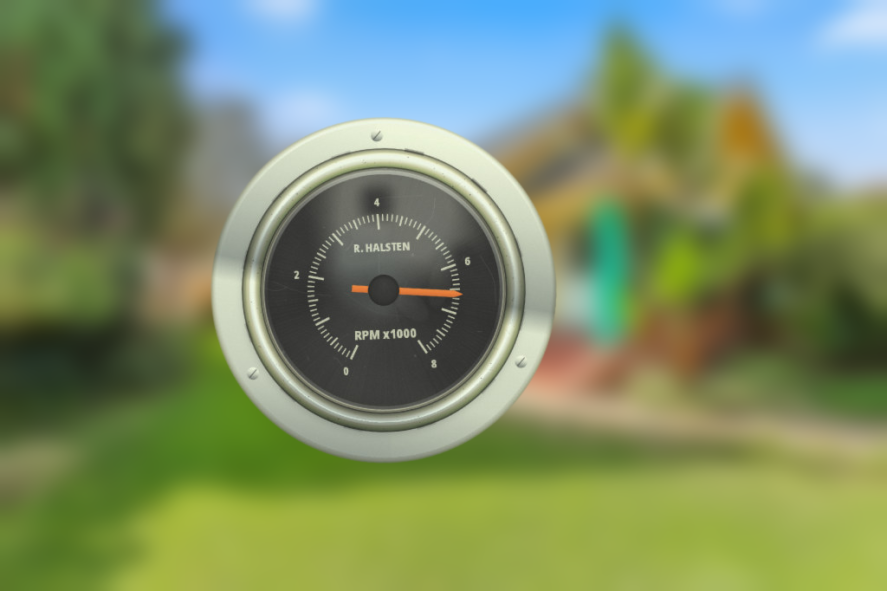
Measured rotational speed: 6600 rpm
